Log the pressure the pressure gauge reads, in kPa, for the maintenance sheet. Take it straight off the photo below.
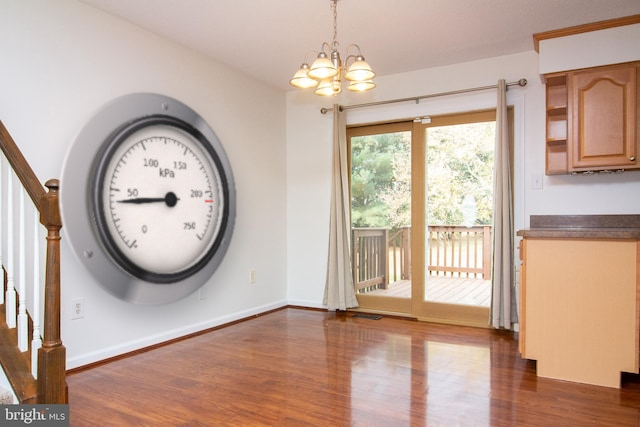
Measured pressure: 40 kPa
